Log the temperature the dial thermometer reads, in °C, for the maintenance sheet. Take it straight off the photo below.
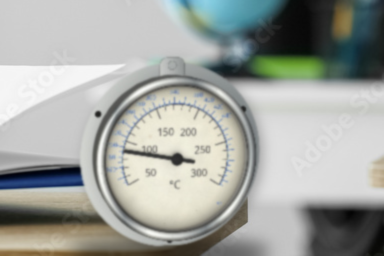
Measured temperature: 90 °C
